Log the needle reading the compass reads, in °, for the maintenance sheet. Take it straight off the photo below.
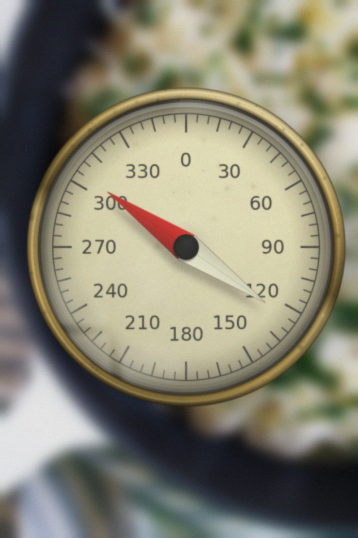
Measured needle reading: 305 °
